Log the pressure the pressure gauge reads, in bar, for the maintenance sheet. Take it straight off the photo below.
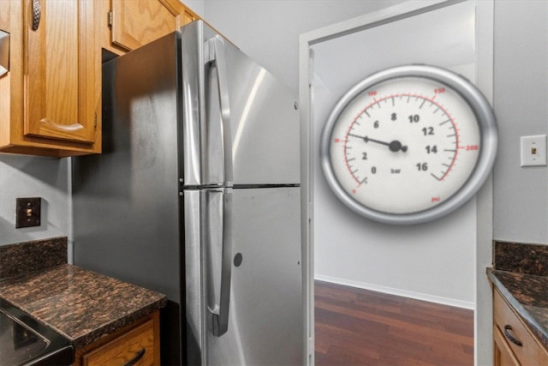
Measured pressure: 4 bar
